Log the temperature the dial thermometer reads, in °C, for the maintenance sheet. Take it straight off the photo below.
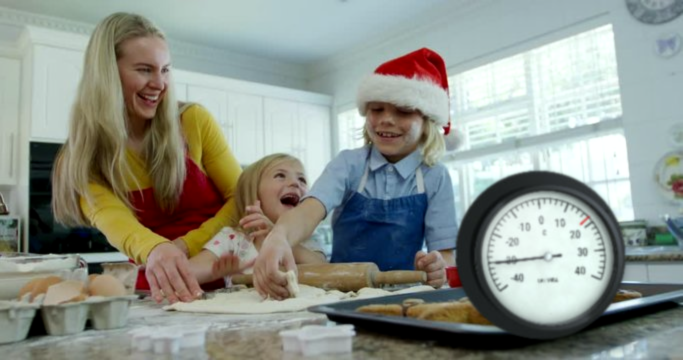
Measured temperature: -30 °C
